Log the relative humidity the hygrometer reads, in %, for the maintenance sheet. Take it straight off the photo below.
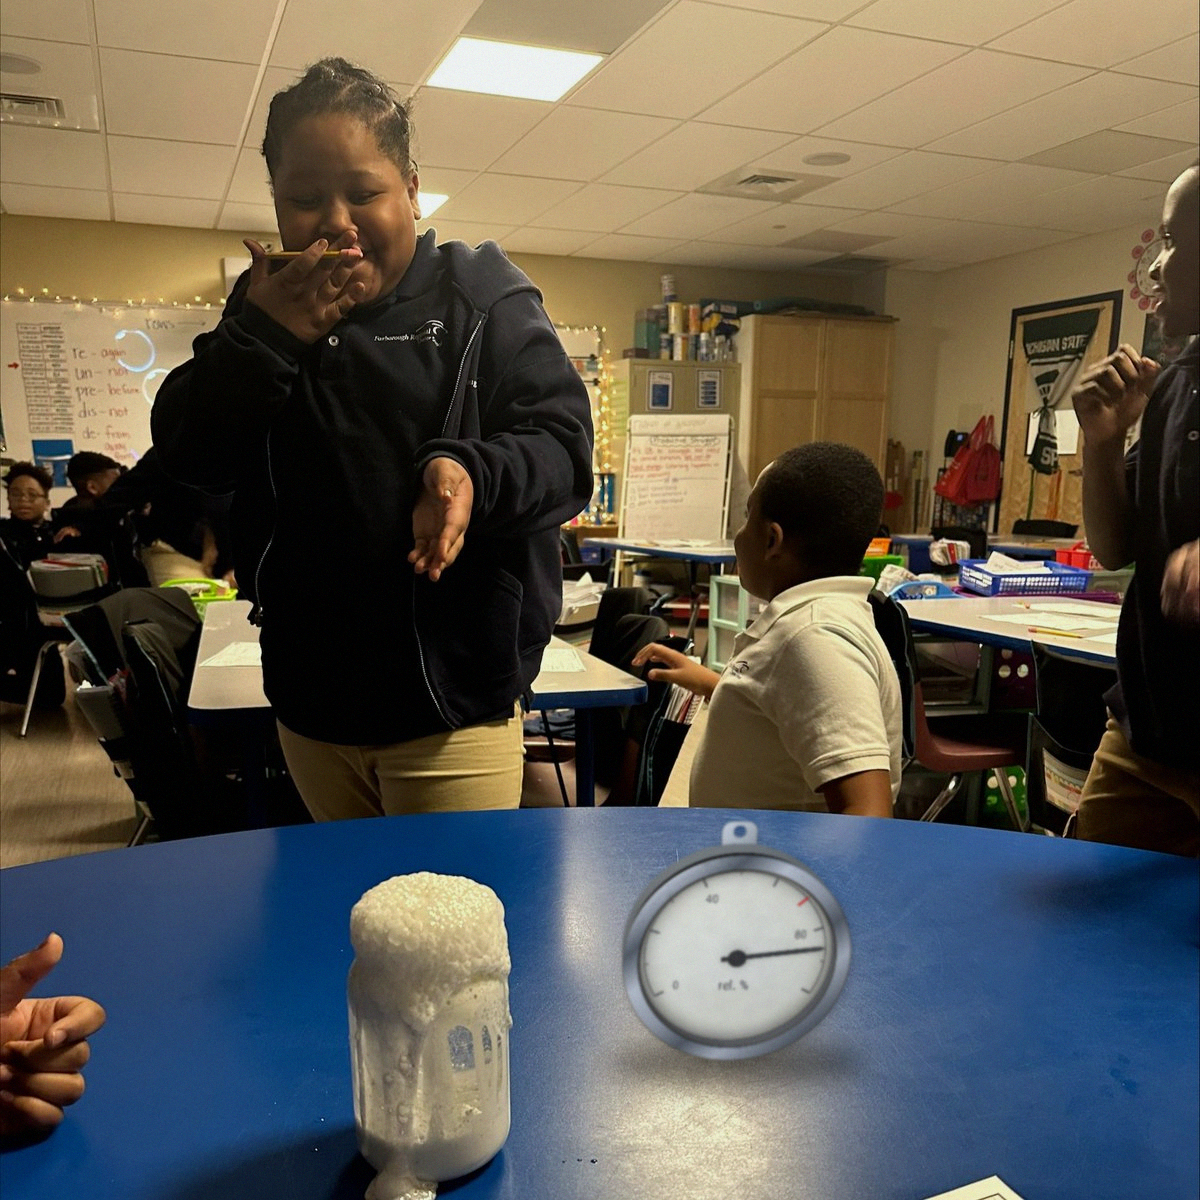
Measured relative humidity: 85 %
